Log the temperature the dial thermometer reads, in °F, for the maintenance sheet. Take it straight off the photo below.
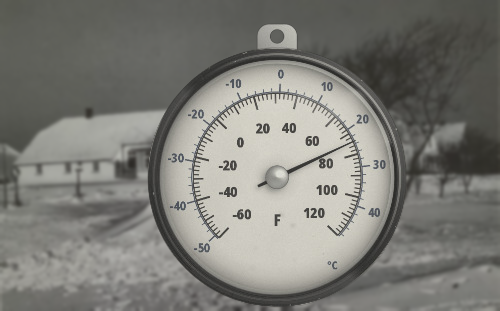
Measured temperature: 74 °F
